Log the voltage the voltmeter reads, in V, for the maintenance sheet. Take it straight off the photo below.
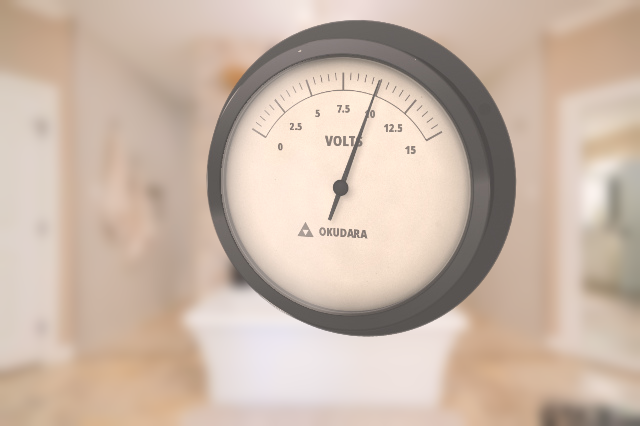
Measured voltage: 10 V
